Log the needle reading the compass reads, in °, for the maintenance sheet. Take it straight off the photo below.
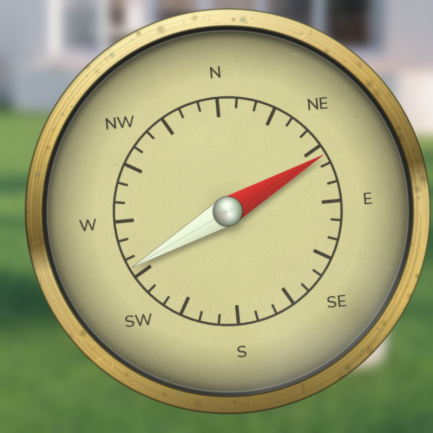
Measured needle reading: 65 °
